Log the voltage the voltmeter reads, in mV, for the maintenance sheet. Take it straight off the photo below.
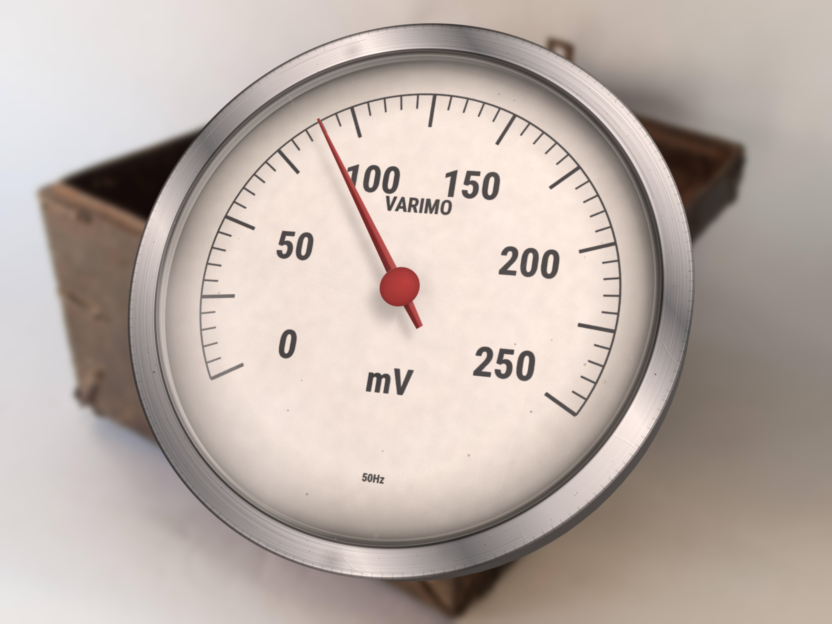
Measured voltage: 90 mV
